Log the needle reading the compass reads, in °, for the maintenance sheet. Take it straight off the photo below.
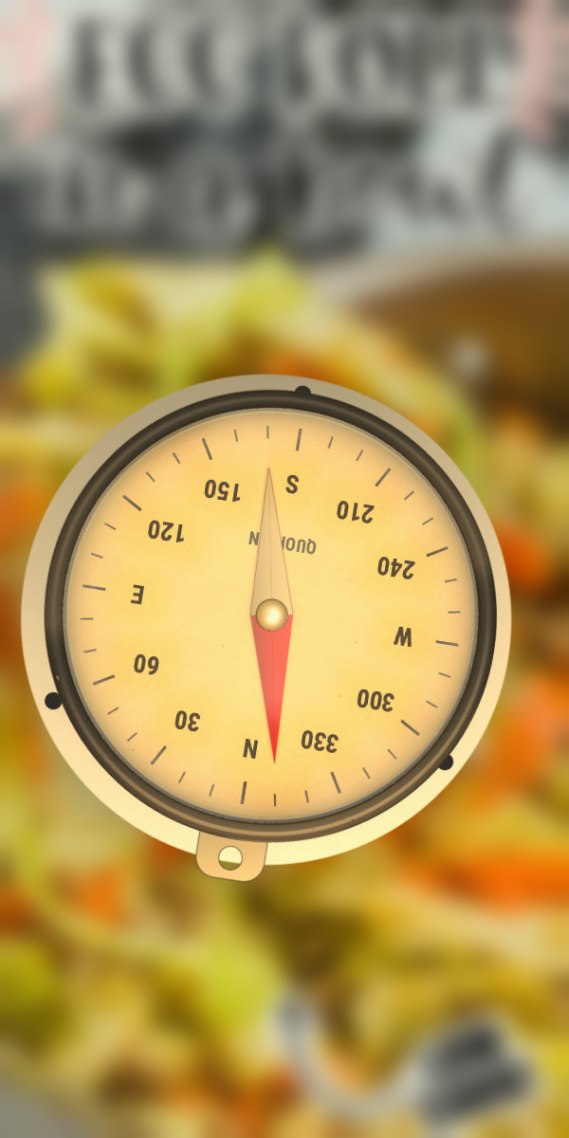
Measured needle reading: 350 °
